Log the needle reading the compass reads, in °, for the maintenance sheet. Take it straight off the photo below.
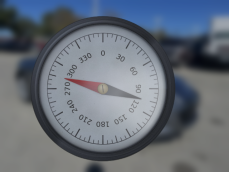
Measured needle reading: 285 °
